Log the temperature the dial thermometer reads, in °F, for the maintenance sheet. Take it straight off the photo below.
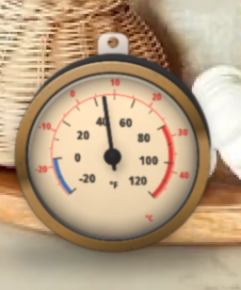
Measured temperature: 45 °F
